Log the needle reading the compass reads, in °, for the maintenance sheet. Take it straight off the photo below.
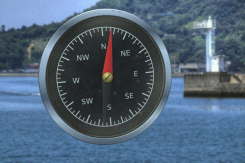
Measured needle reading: 10 °
